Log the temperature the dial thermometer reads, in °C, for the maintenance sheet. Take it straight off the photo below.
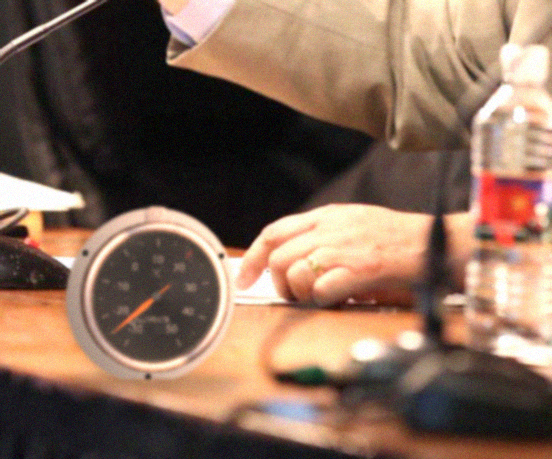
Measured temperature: -25 °C
